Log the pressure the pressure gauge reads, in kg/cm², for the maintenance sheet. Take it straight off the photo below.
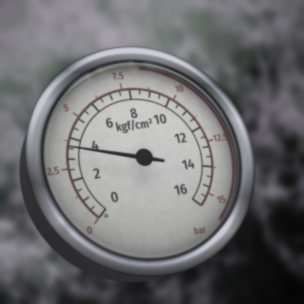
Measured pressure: 3.5 kg/cm²
